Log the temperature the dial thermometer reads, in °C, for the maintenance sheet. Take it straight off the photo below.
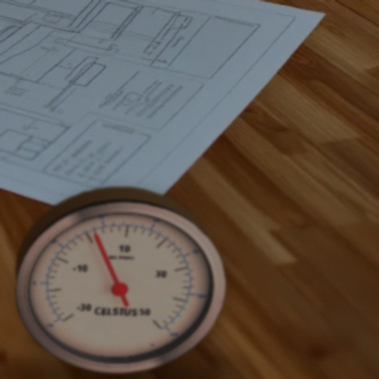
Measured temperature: 2 °C
